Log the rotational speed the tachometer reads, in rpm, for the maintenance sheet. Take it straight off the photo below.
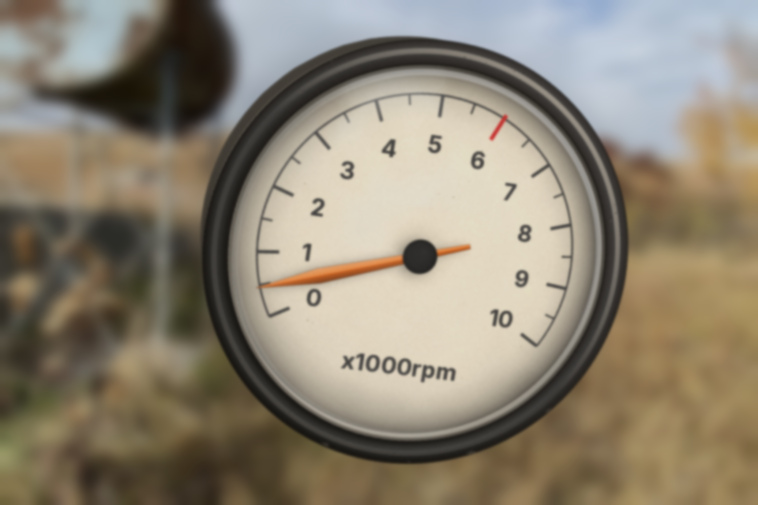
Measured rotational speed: 500 rpm
